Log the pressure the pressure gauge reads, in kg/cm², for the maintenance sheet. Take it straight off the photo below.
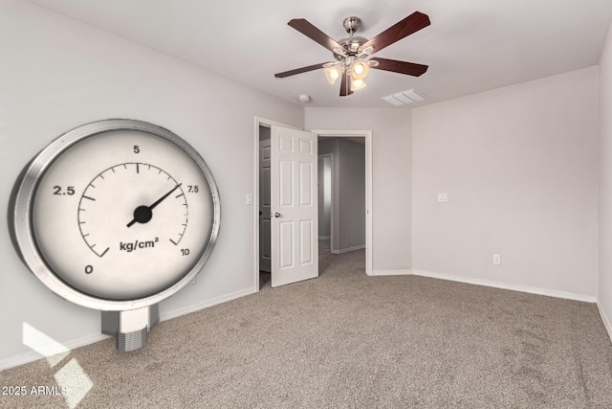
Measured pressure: 7 kg/cm²
